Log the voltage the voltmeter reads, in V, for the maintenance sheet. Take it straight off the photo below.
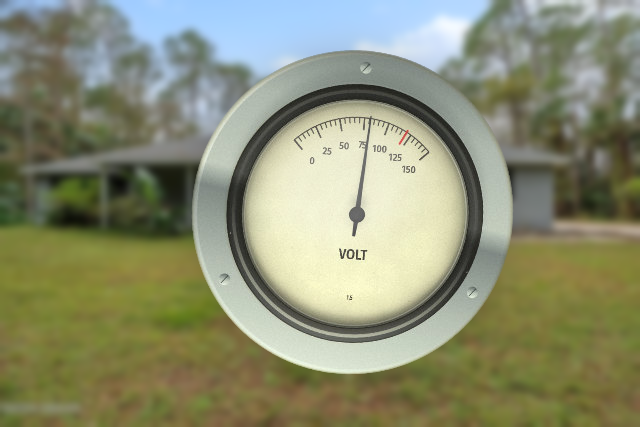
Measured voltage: 80 V
